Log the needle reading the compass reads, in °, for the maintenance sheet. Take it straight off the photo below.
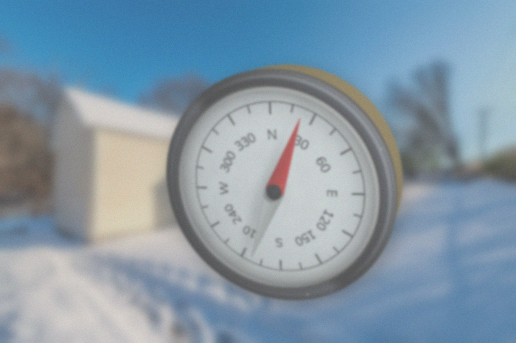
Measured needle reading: 22.5 °
